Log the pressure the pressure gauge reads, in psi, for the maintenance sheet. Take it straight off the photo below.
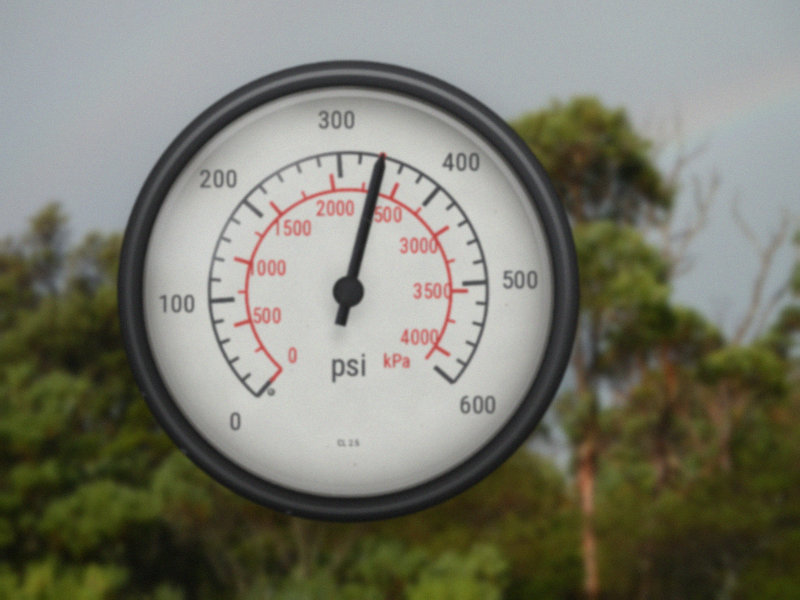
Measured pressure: 340 psi
